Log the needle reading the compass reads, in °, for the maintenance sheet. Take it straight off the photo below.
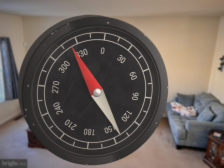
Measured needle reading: 322.5 °
